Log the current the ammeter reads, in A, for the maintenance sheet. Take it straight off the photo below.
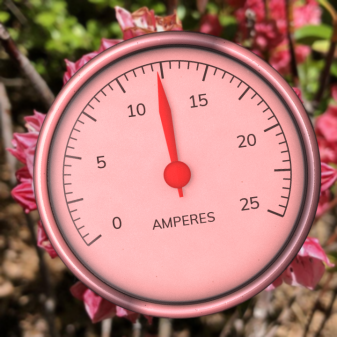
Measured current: 12.25 A
